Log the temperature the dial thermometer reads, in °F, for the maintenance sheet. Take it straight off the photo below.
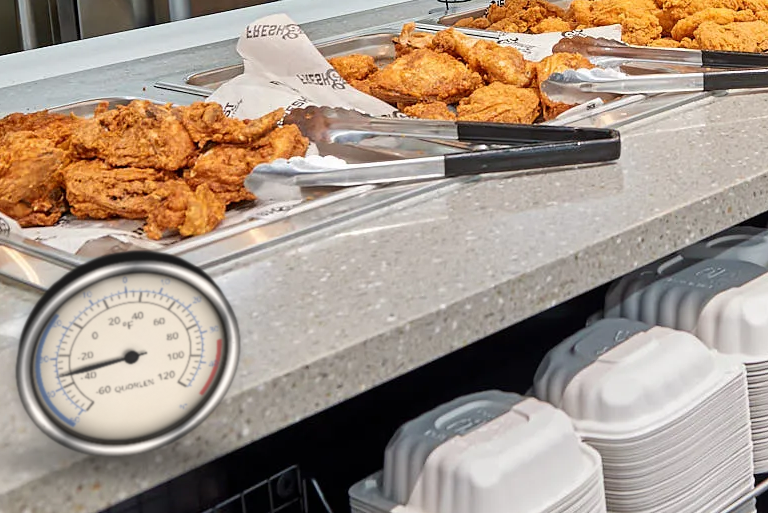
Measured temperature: -32 °F
